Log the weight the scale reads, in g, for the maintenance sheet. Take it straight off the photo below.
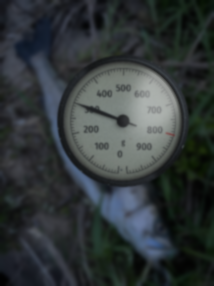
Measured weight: 300 g
